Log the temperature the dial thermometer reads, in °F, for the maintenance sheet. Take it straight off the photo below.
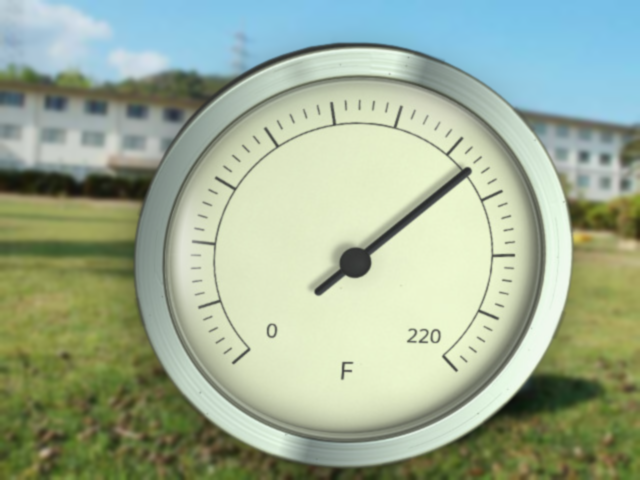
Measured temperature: 148 °F
